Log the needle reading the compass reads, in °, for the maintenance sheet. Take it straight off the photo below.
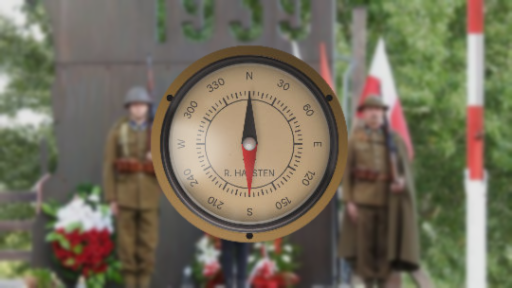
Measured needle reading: 180 °
